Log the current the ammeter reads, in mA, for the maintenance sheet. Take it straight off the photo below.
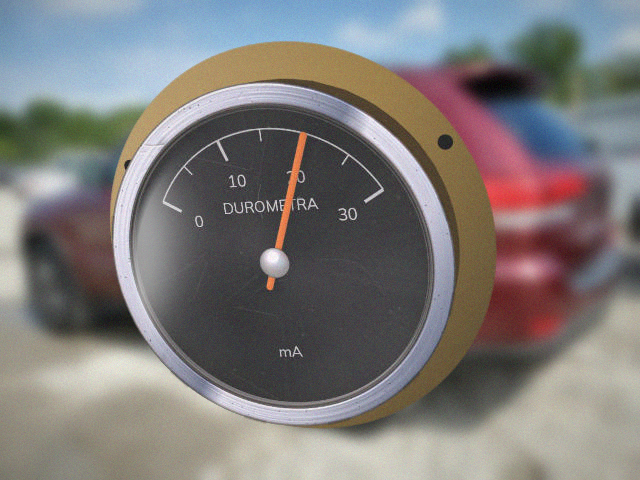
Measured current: 20 mA
